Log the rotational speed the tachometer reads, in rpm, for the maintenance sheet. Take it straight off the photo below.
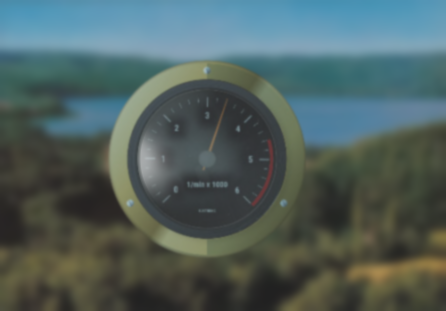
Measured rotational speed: 3400 rpm
